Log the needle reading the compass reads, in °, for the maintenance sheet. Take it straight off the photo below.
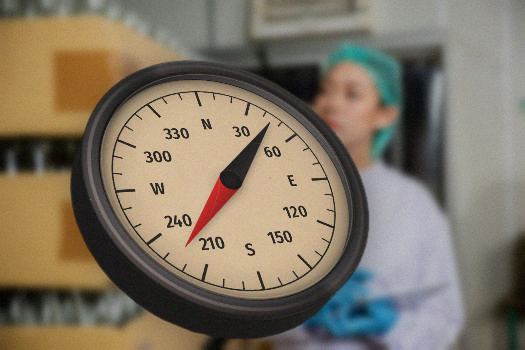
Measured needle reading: 225 °
